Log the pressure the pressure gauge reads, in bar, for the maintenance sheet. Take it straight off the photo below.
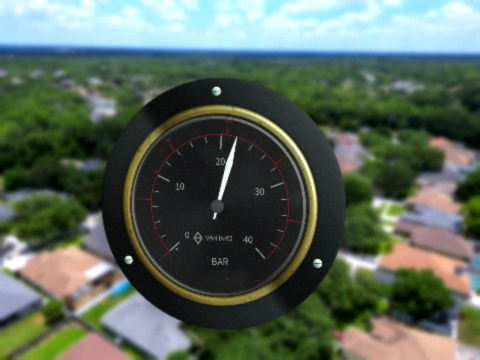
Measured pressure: 22 bar
